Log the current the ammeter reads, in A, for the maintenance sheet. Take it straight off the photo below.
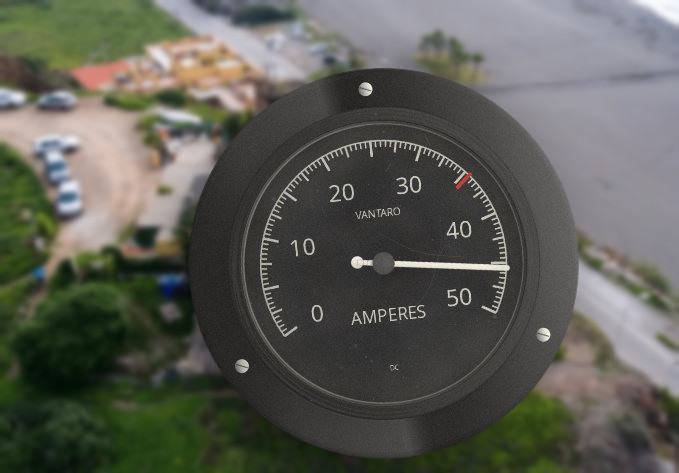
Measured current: 45.5 A
